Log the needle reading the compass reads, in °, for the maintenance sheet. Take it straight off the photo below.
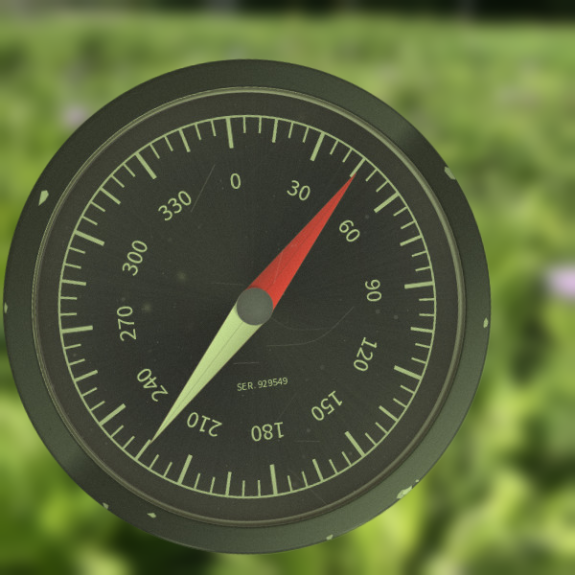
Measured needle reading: 45 °
